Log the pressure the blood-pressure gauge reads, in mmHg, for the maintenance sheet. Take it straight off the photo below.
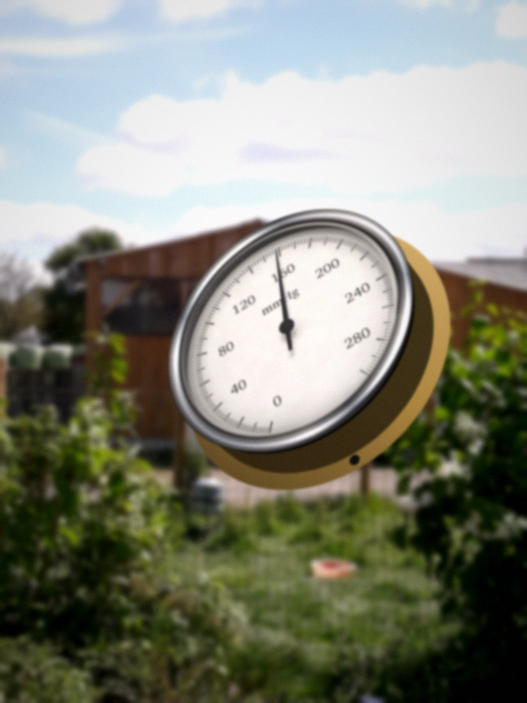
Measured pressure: 160 mmHg
